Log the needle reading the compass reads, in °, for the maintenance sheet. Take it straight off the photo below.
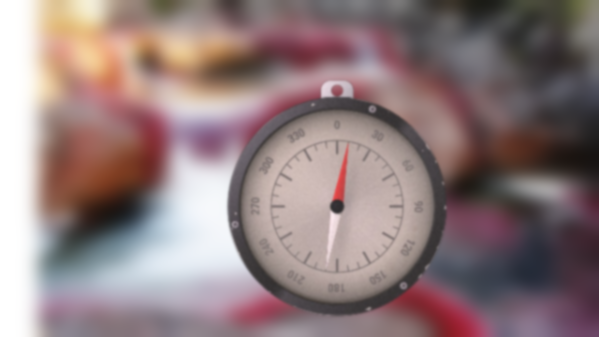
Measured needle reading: 10 °
